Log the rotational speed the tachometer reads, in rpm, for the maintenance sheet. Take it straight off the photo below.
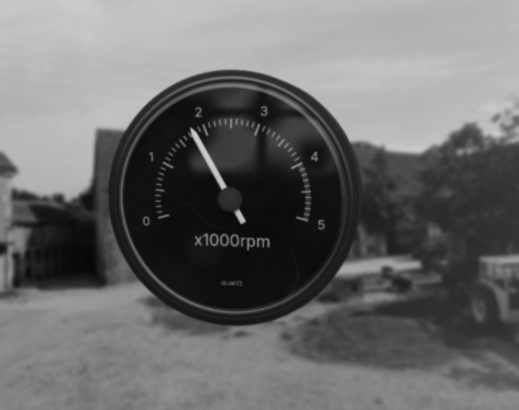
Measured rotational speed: 1800 rpm
